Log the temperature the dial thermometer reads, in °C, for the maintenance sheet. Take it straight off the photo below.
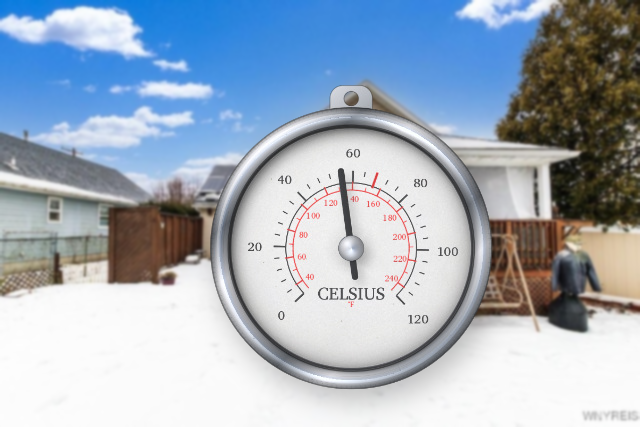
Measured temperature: 56 °C
